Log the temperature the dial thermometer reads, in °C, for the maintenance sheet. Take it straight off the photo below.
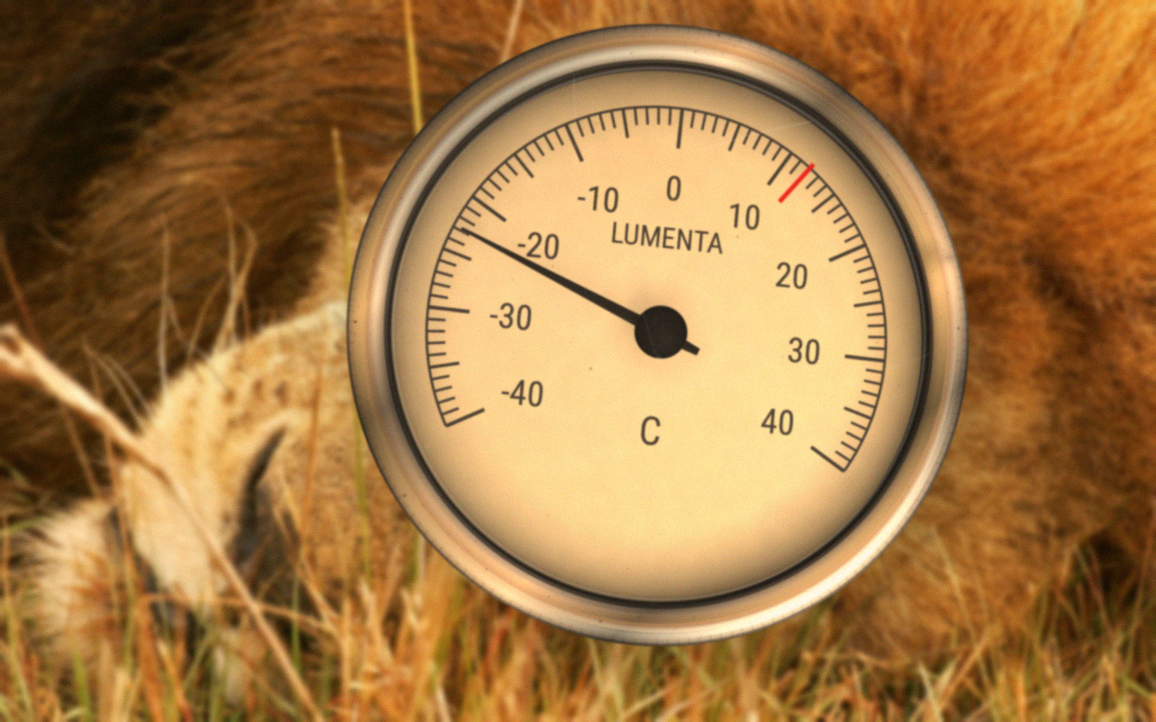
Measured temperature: -23 °C
